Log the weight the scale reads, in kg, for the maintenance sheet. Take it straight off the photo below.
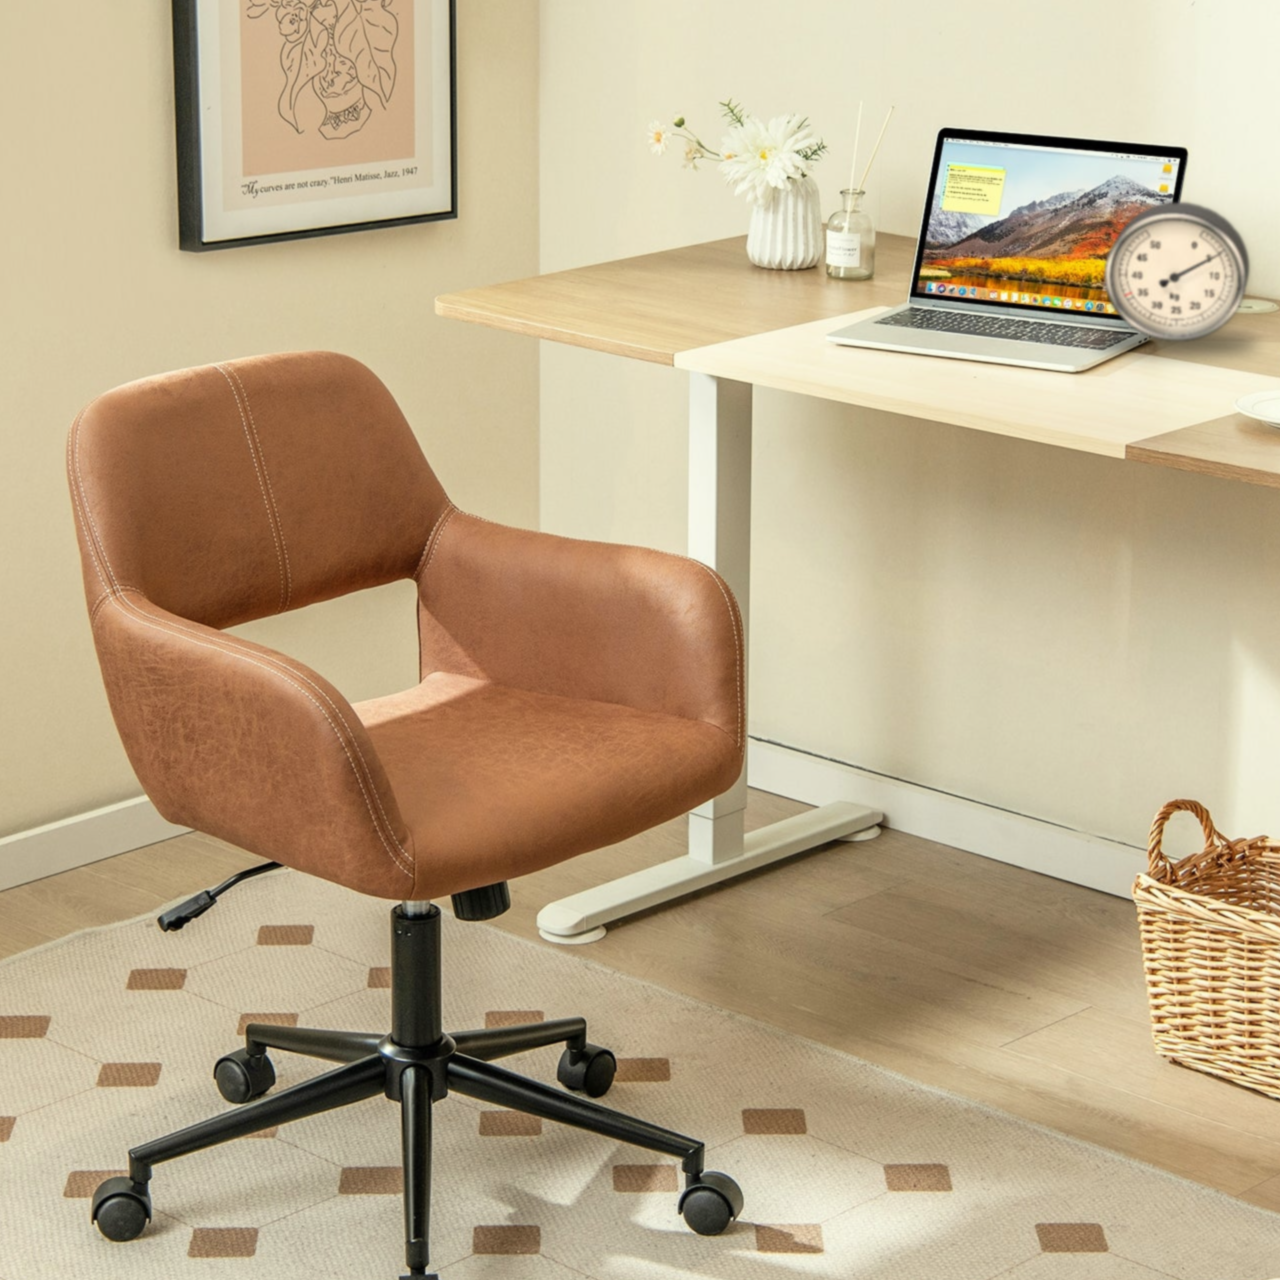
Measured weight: 5 kg
